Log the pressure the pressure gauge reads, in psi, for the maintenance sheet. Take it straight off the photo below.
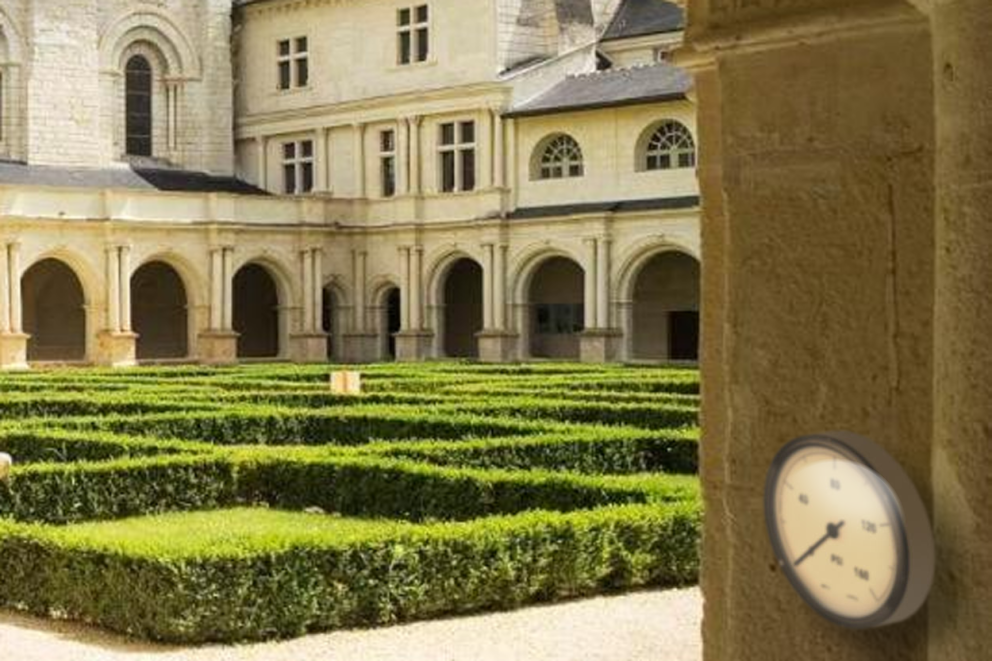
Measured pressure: 0 psi
